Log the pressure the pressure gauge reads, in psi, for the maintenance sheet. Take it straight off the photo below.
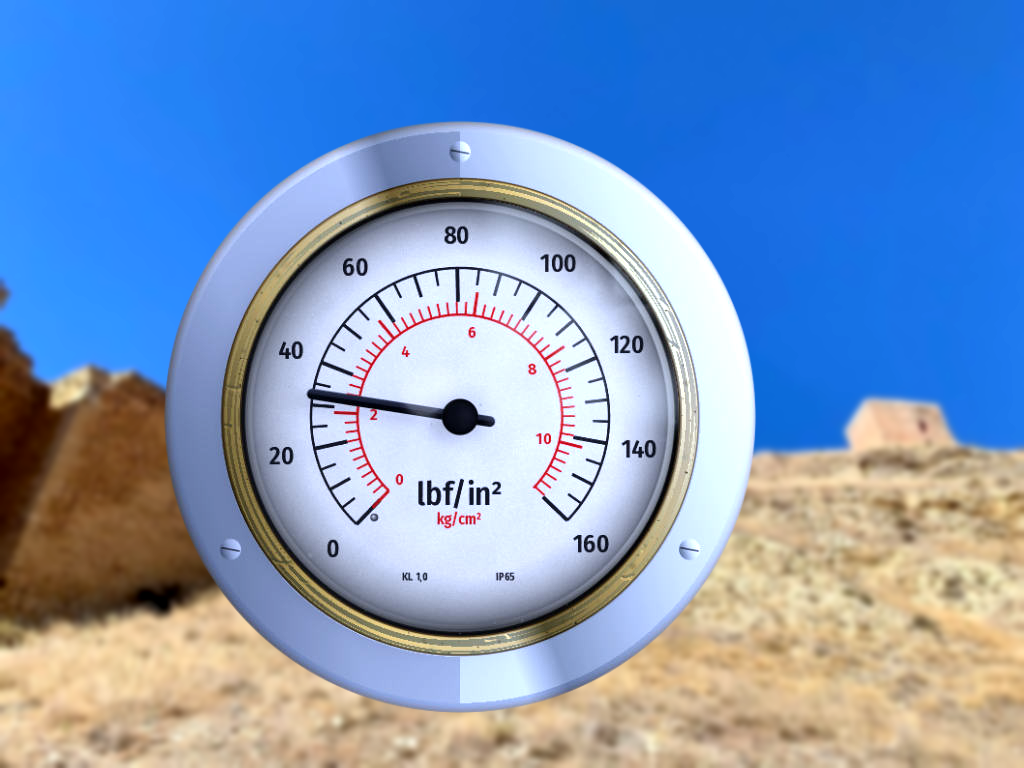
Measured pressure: 32.5 psi
